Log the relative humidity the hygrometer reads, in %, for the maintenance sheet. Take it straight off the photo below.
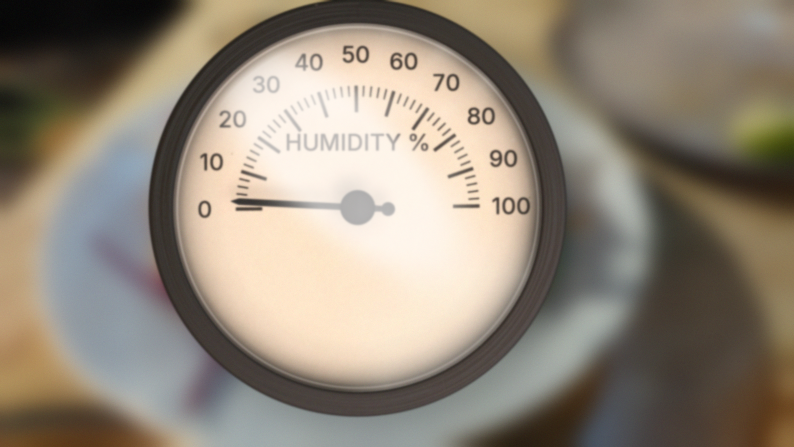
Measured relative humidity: 2 %
